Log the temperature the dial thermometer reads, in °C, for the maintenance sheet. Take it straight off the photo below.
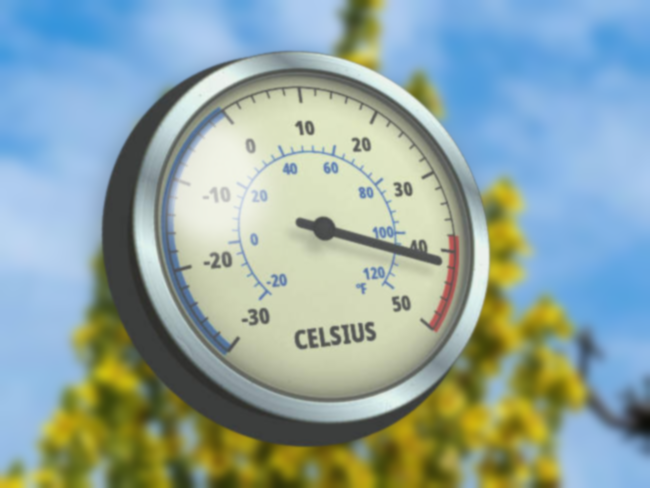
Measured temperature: 42 °C
